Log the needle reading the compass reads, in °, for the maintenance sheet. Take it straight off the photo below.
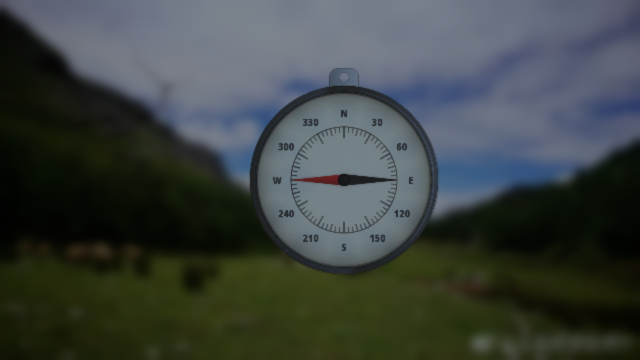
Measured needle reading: 270 °
